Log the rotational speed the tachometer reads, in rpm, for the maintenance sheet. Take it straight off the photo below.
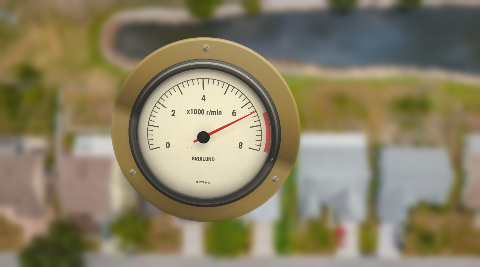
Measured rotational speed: 6400 rpm
